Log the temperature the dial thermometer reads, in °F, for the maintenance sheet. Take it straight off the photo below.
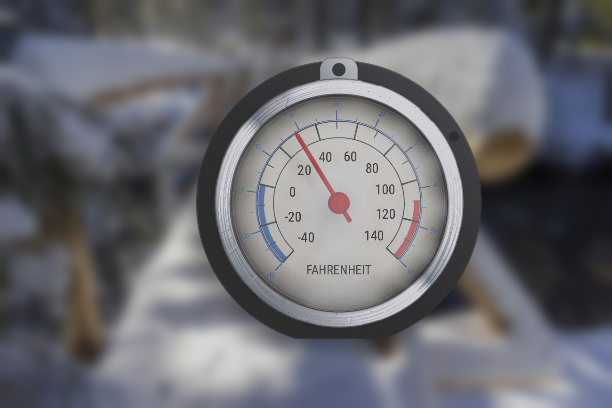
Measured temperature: 30 °F
